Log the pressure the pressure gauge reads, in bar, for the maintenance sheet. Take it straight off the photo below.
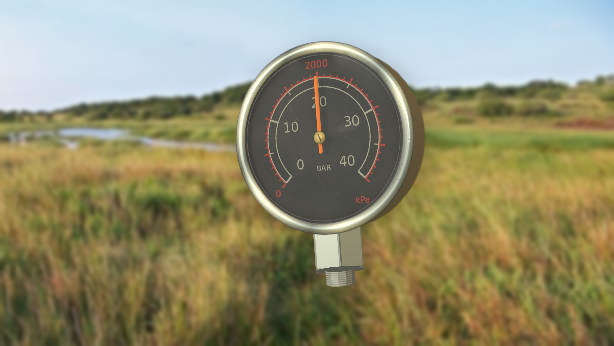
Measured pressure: 20 bar
